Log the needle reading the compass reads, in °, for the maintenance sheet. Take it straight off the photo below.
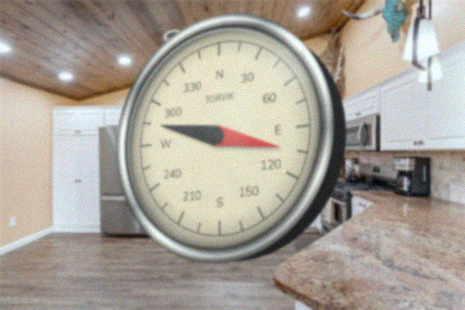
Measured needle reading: 105 °
